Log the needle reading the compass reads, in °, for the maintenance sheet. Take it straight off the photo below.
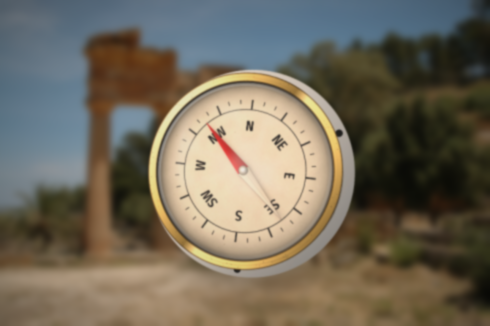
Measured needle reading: 315 °
